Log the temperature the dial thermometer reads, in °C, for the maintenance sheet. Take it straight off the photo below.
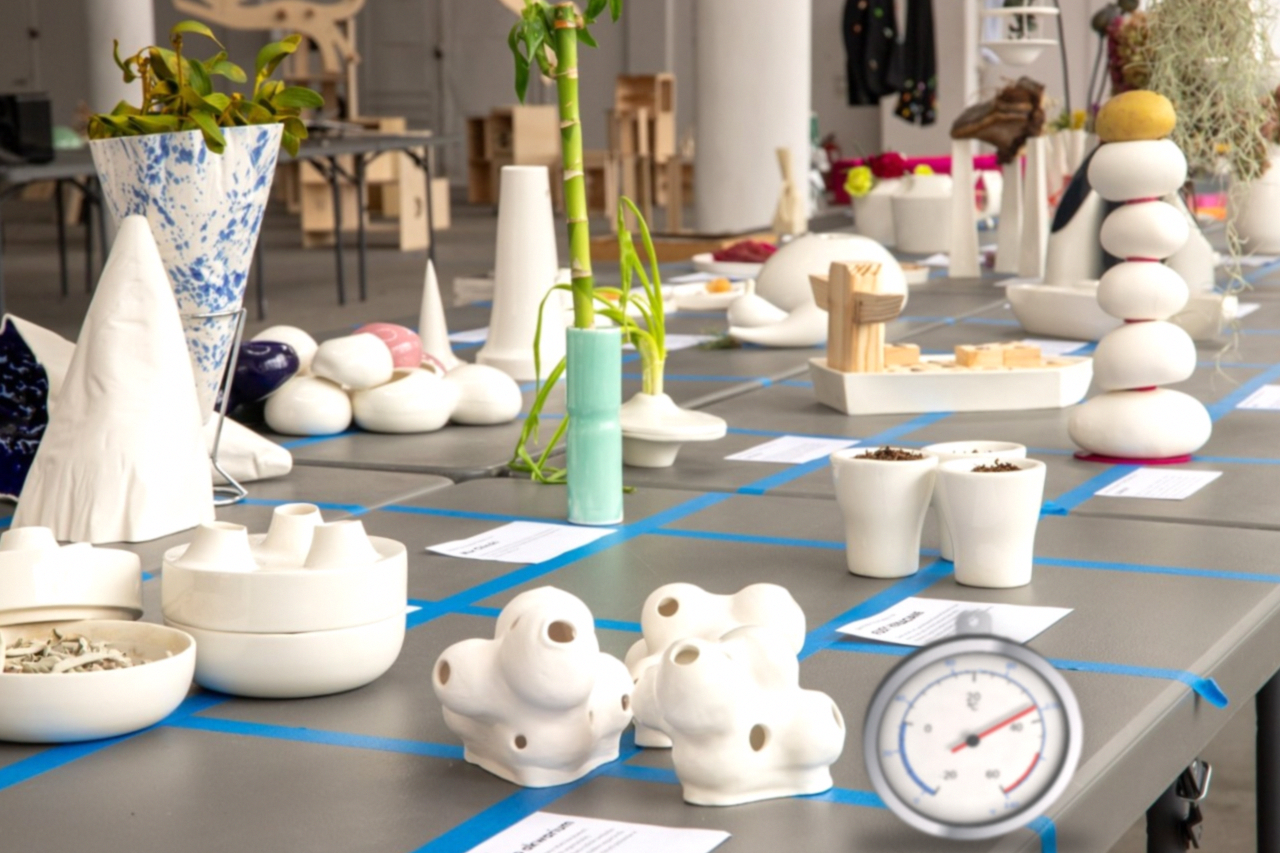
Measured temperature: 36 °C
